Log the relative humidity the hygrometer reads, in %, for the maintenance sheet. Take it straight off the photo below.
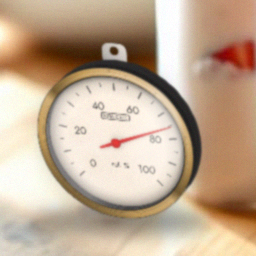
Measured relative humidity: 75 %
